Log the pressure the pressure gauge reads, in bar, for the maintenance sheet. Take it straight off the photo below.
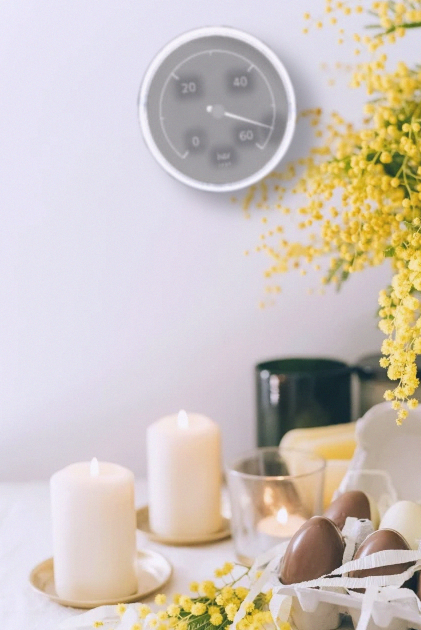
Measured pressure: 55 bar
